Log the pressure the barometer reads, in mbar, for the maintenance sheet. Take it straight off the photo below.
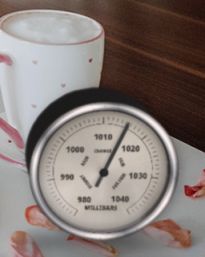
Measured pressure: 1015 mbar
